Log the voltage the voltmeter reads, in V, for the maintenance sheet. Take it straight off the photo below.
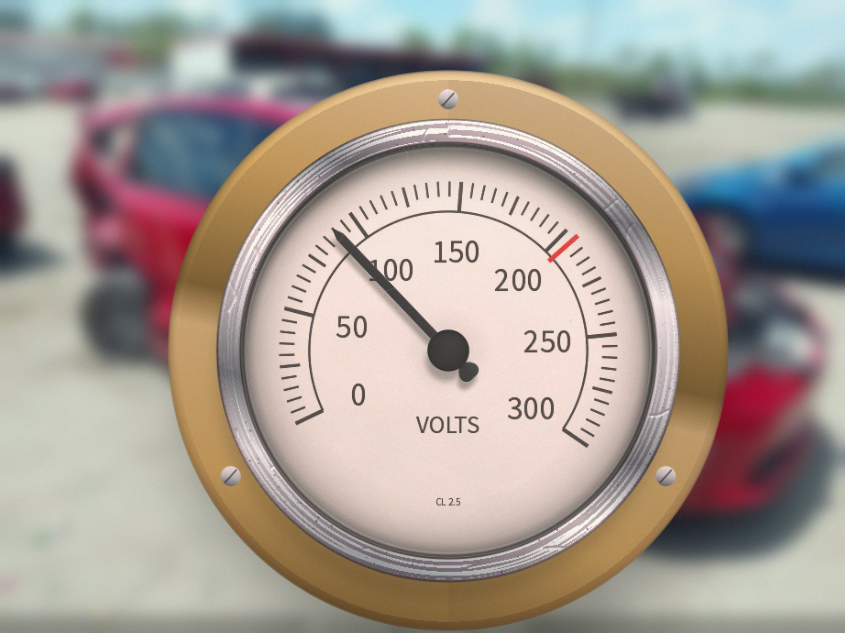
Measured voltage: 90 V
